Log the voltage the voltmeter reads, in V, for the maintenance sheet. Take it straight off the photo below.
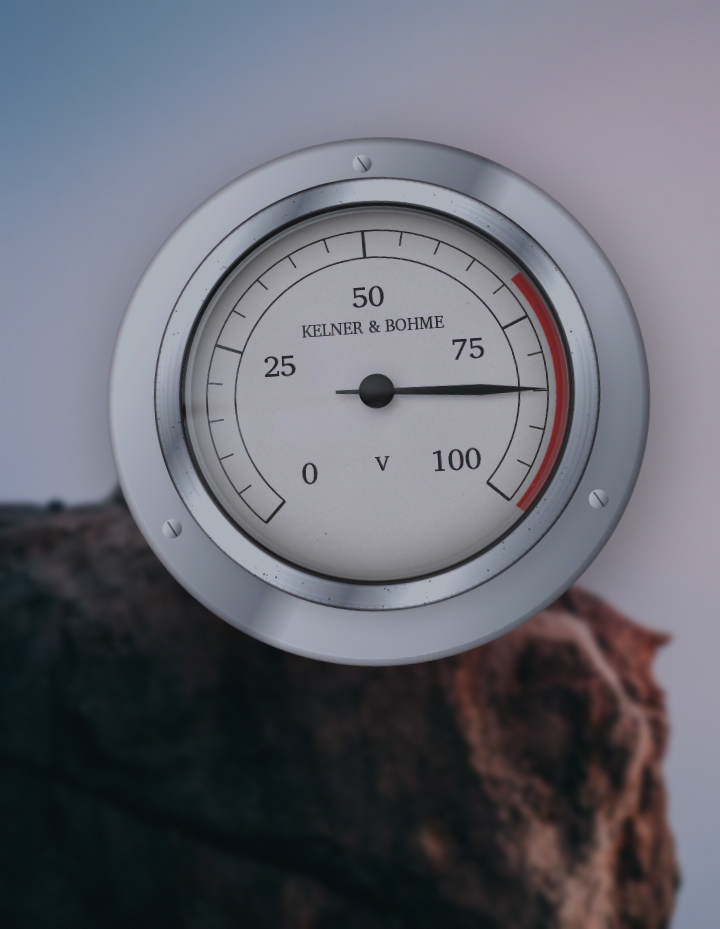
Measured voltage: 85 V
